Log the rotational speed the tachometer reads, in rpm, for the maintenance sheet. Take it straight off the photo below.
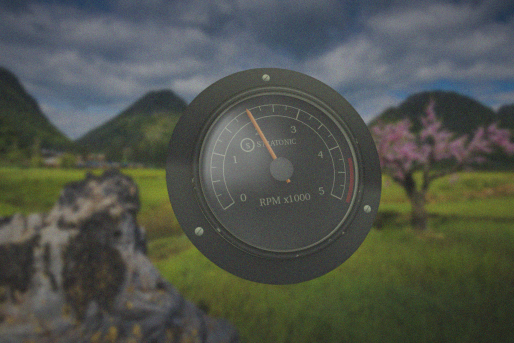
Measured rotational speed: 2000 rpm
